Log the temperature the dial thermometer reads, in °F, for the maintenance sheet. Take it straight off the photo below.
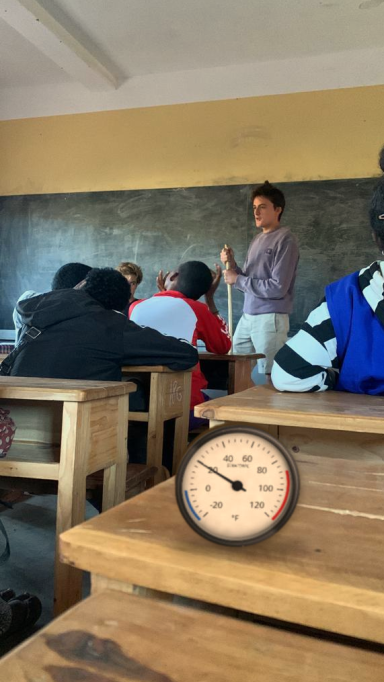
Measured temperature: 20 °F
